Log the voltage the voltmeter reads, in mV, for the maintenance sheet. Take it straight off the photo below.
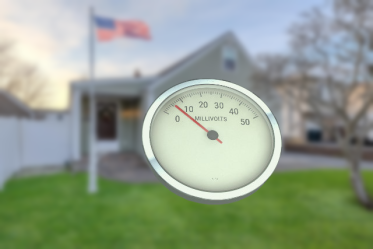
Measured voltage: 5 mV
